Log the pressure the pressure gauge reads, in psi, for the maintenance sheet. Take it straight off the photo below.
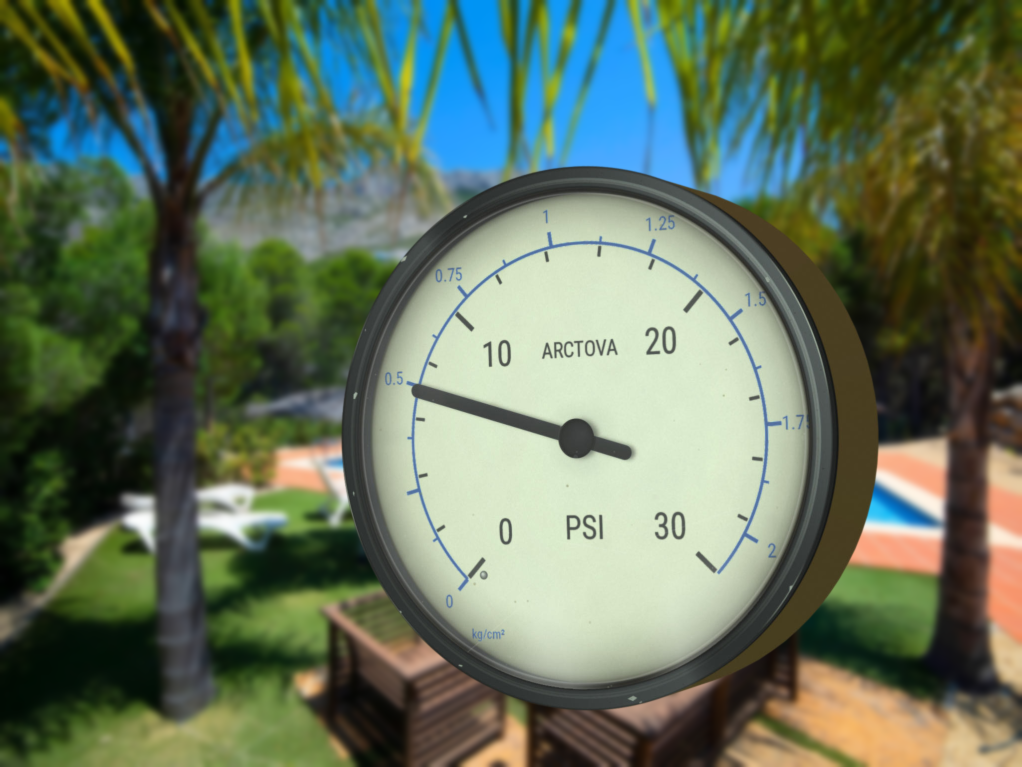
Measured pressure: 7 psi
